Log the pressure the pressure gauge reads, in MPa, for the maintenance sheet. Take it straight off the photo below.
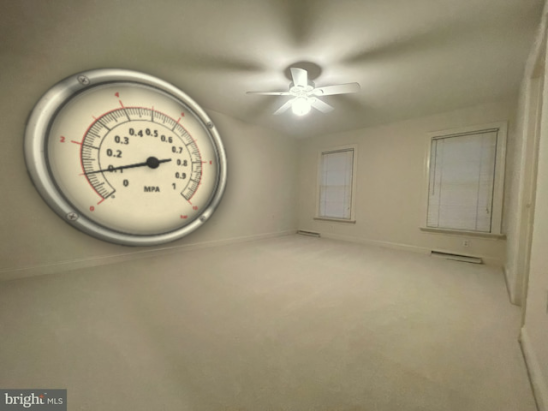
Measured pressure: 0.1 MPa
